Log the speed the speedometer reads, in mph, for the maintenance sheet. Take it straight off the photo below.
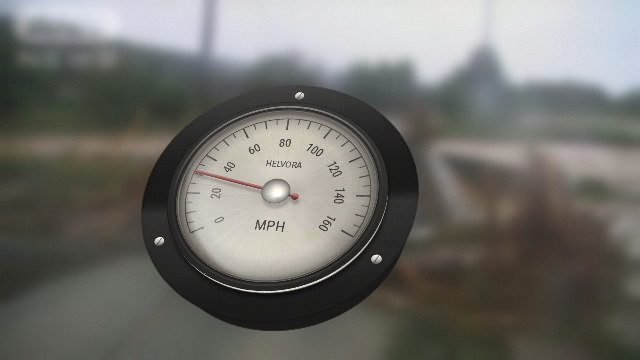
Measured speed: 30 mph
